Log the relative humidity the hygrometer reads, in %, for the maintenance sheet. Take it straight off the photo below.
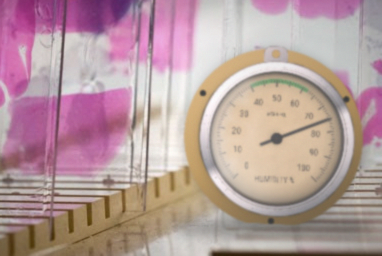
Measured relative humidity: 75 %
